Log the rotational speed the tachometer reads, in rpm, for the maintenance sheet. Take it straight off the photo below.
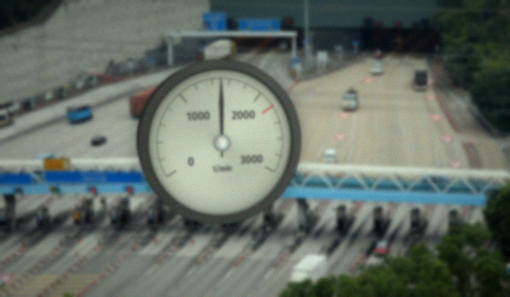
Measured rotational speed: 1500 rpm
